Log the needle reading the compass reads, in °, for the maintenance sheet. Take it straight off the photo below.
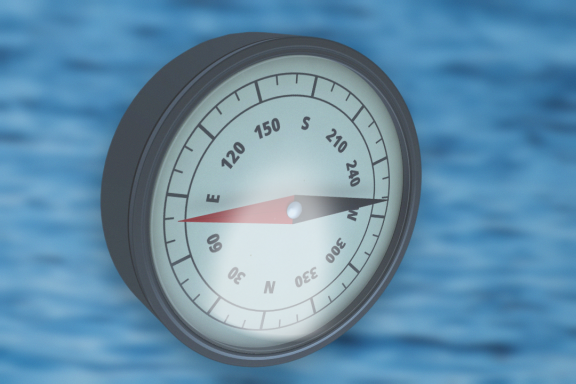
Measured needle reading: 80 °
